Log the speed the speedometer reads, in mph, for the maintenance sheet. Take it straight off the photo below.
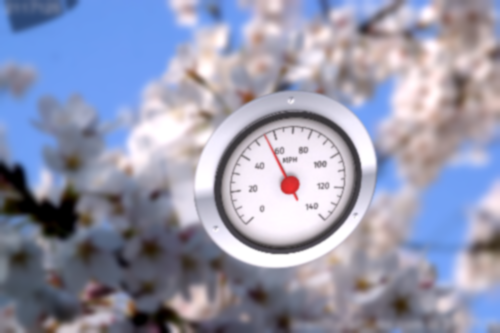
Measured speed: 55 mph
